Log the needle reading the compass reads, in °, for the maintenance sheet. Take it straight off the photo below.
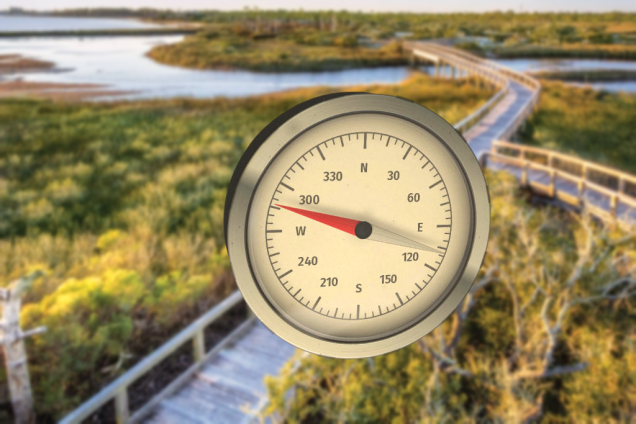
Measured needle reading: 287.5 °
